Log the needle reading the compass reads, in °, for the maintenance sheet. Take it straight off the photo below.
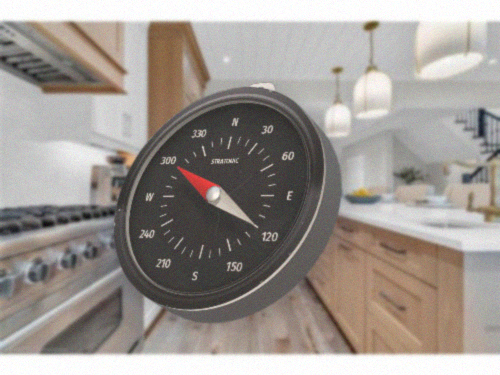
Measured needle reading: 300 °
